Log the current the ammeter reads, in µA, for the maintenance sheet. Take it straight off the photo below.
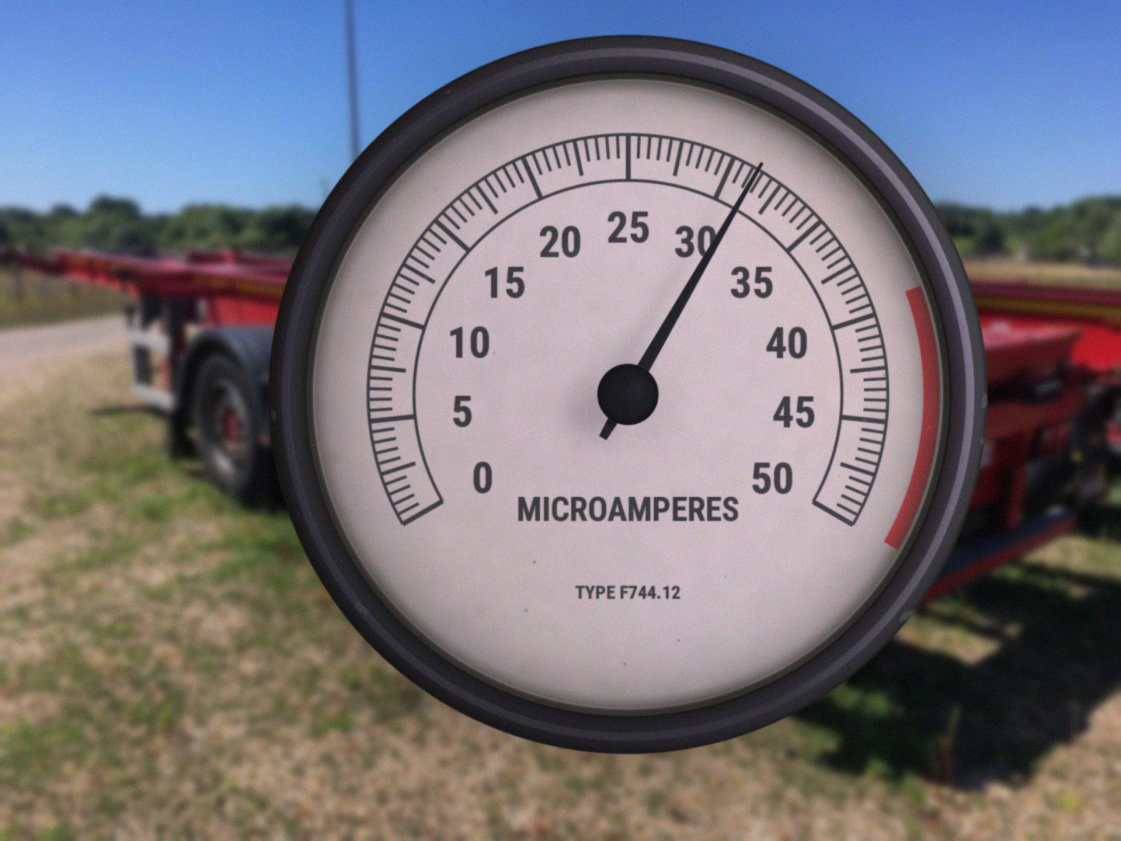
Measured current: 31.25 µA
